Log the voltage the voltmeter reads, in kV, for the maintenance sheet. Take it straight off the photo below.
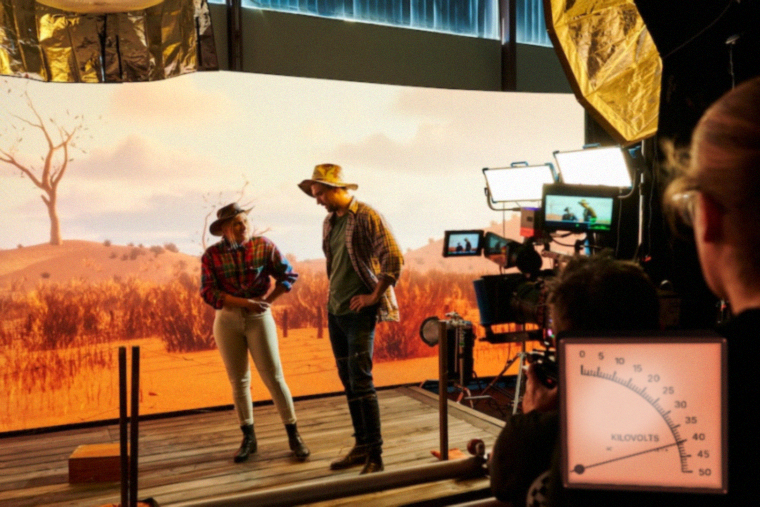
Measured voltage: 40 kV
